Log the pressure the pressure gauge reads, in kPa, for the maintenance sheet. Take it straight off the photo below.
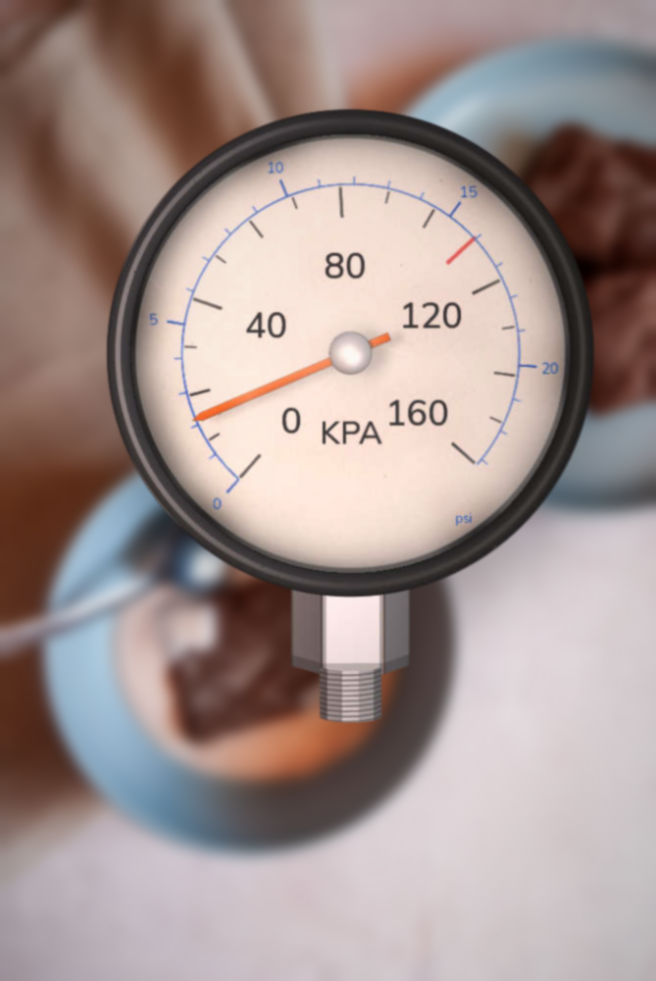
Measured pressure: 15 kPa
